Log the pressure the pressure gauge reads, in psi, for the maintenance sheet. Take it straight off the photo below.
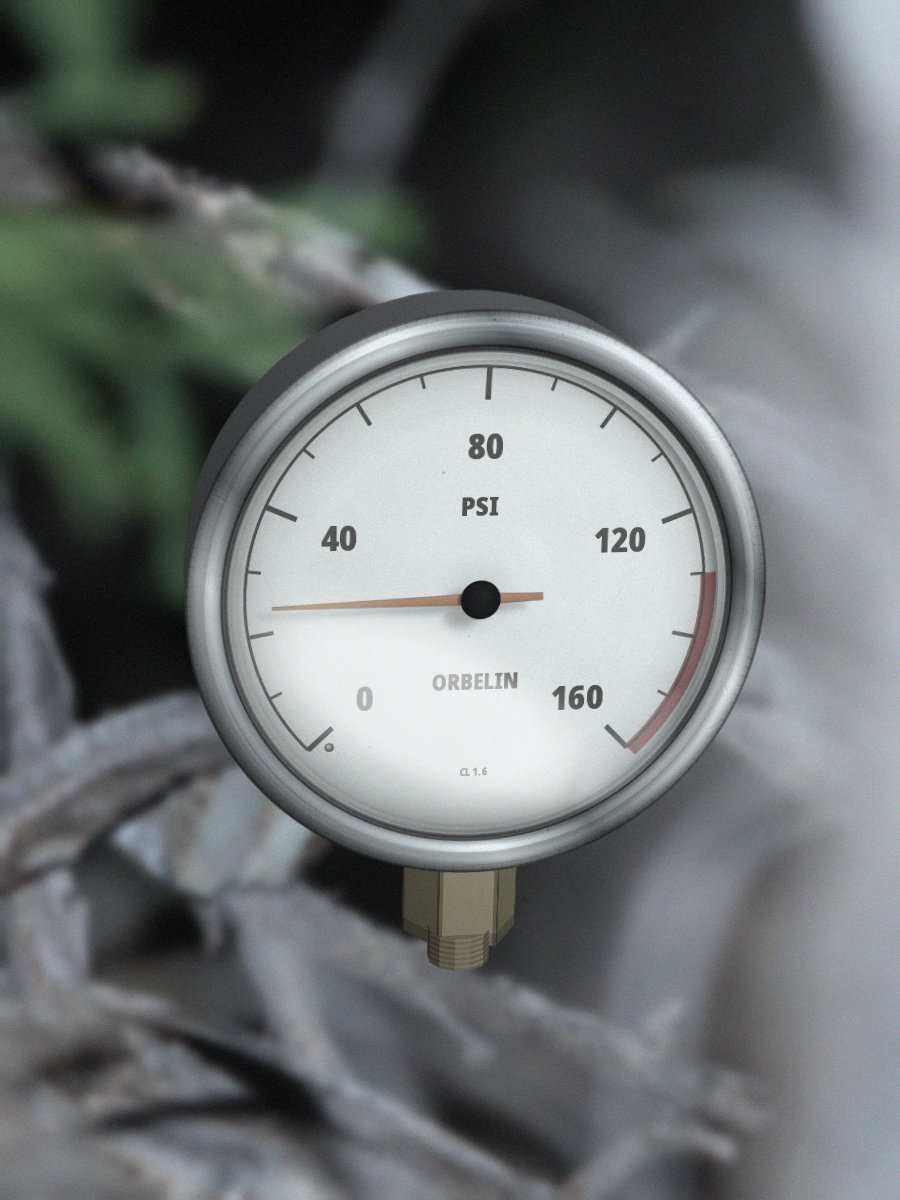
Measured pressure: 25 psi
